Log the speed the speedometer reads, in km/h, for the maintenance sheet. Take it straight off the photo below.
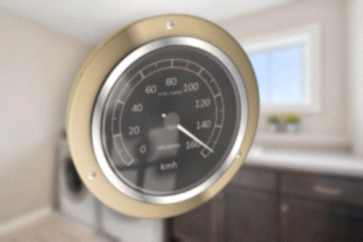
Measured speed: 155 km/h
